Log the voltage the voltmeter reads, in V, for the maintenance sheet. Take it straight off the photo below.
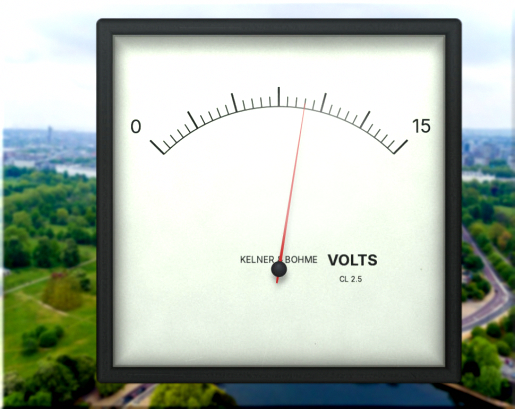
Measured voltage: 9 V
